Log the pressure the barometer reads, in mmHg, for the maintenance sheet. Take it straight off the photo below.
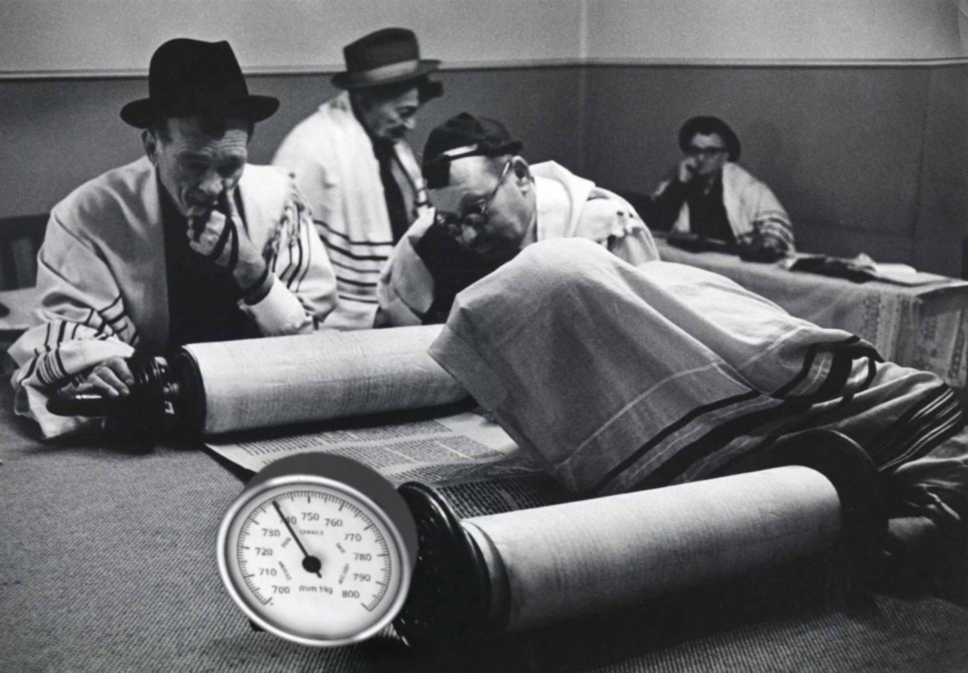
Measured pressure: 740 mmHg
